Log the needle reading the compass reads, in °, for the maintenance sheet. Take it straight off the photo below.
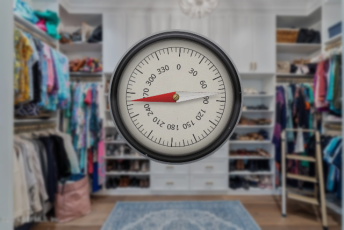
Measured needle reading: 260 °
